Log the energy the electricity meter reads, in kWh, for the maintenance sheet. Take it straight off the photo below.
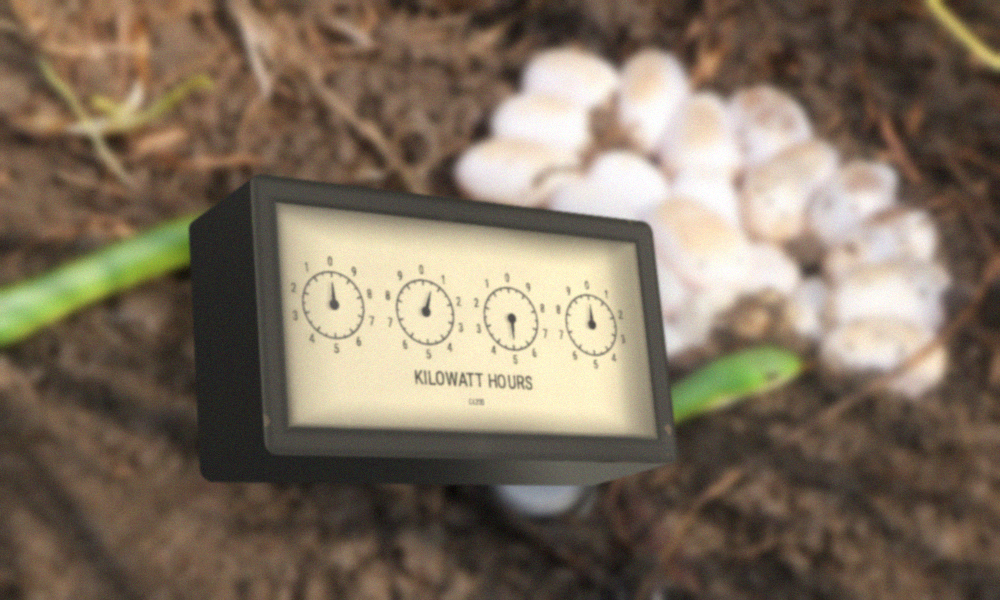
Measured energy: 50 kWh
